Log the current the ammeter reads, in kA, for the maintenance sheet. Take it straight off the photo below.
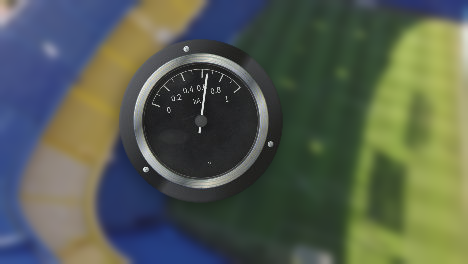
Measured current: 0.65 kA
